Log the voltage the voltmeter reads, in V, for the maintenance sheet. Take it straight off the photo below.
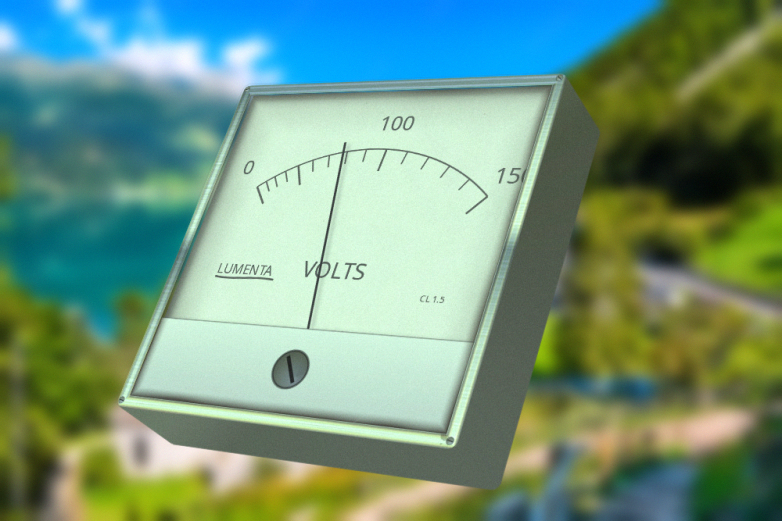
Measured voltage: 80 V
